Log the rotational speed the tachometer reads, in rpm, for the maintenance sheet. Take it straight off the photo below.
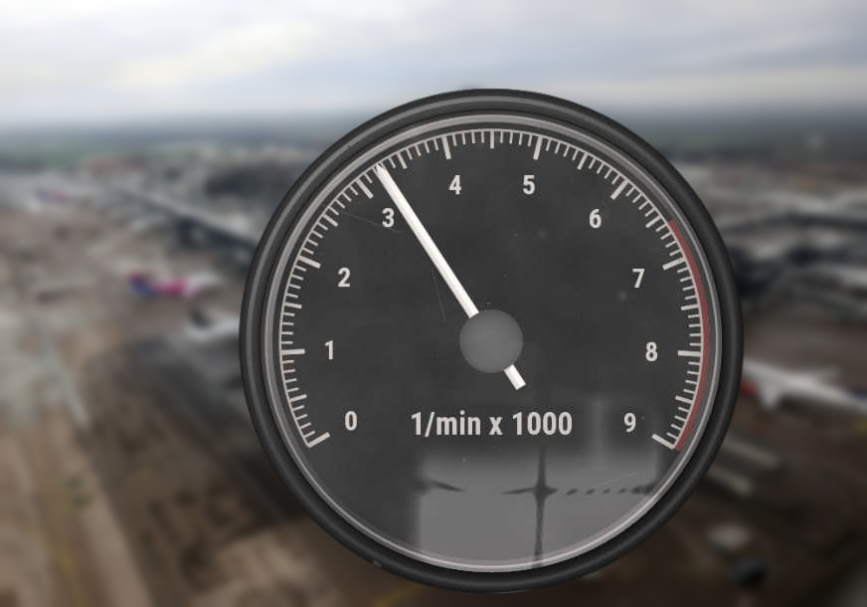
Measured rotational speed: 3250 rpm
